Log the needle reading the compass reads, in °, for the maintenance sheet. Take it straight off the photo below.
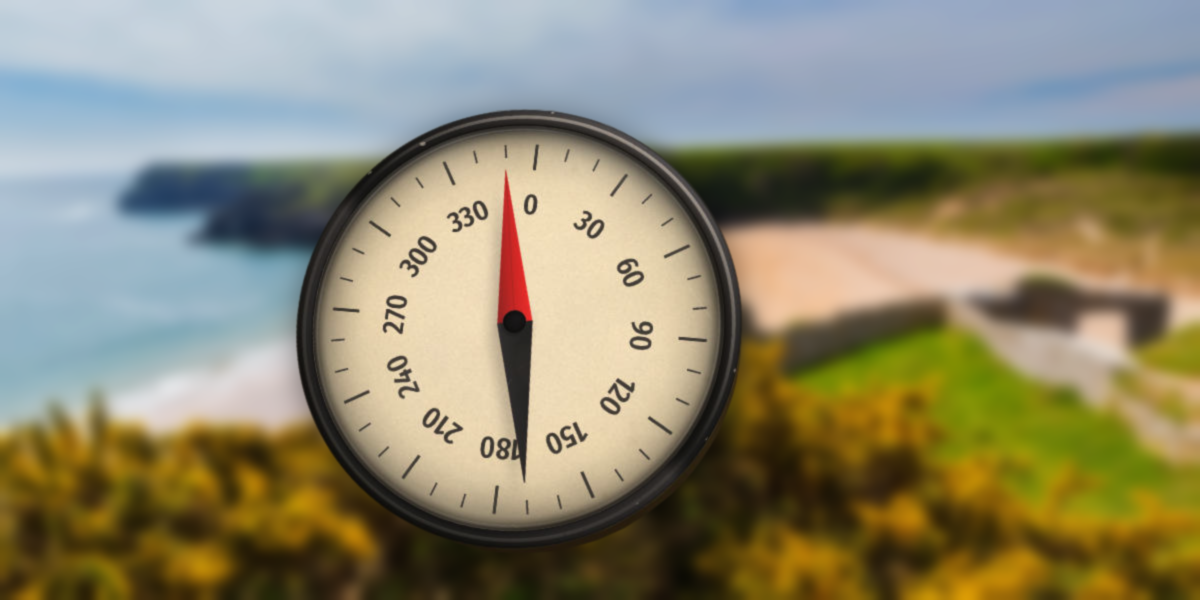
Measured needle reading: 350 °
